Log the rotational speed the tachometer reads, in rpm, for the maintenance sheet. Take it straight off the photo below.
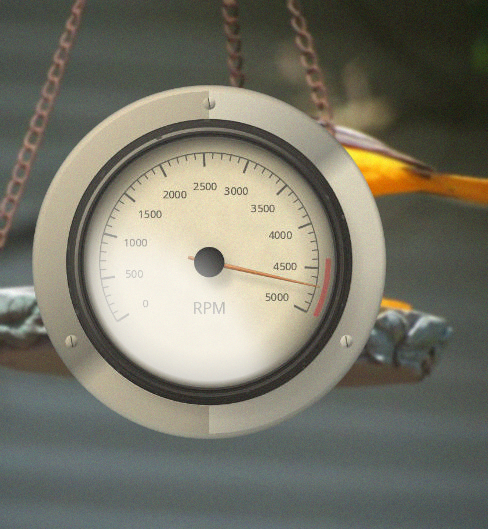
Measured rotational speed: 4700 rpm
